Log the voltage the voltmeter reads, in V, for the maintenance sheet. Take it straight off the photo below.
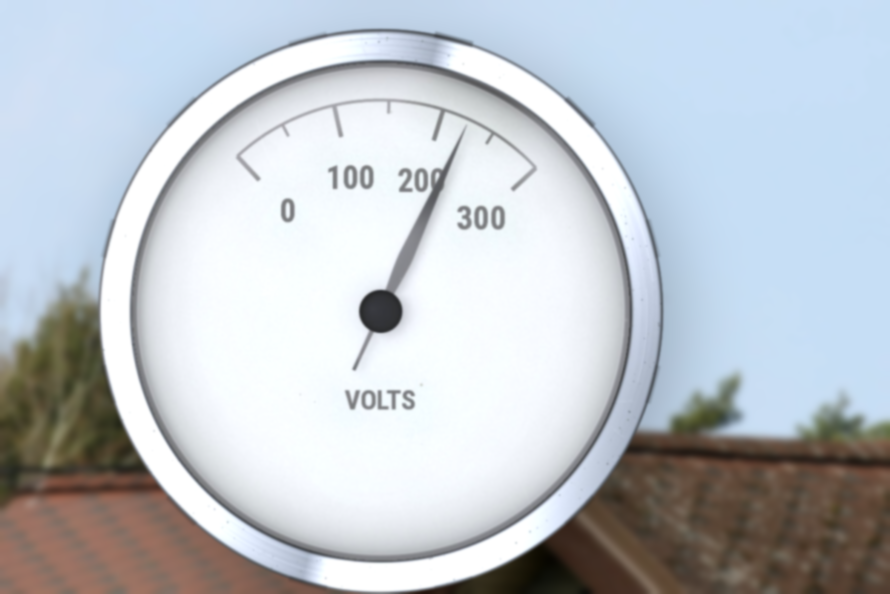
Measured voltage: 225 V
